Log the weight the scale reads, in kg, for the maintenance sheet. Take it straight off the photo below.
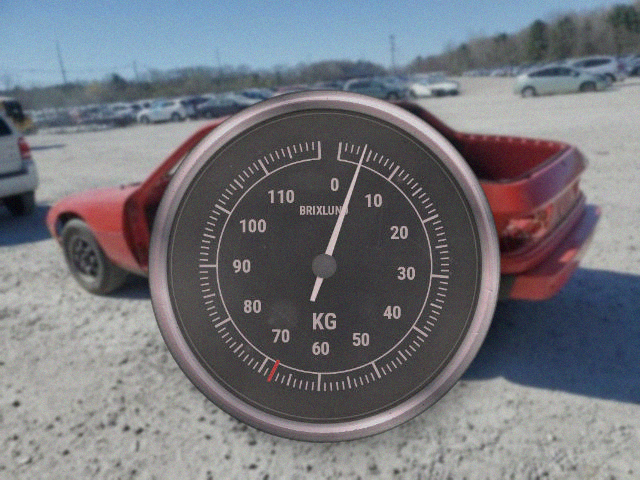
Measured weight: 4 kg
